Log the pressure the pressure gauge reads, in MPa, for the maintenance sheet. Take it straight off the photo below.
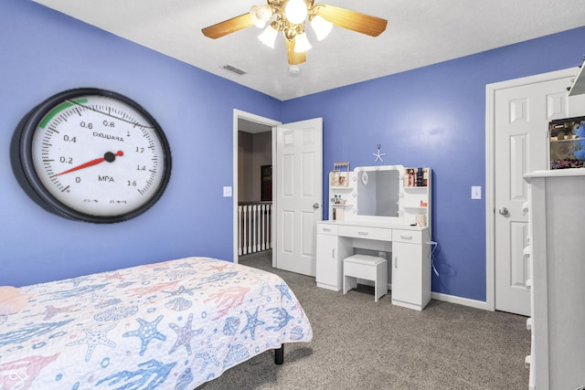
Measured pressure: 0.1 MPa
